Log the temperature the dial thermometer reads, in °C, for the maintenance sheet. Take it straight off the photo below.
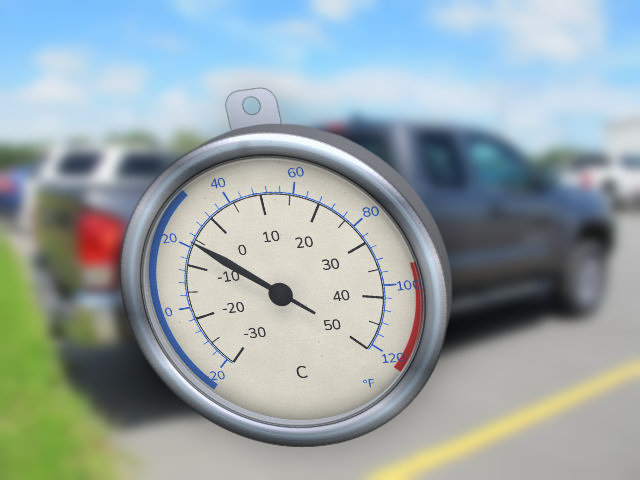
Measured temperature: -5 °C
